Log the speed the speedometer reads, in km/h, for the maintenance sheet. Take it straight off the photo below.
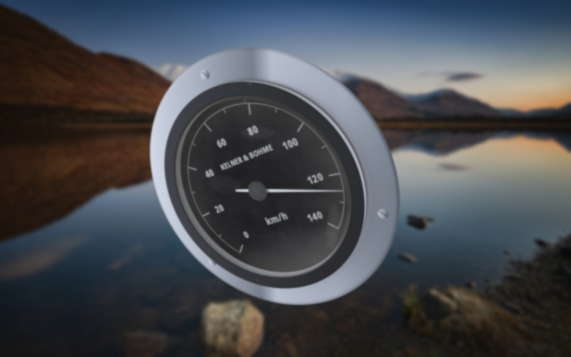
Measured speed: 125 km/h
